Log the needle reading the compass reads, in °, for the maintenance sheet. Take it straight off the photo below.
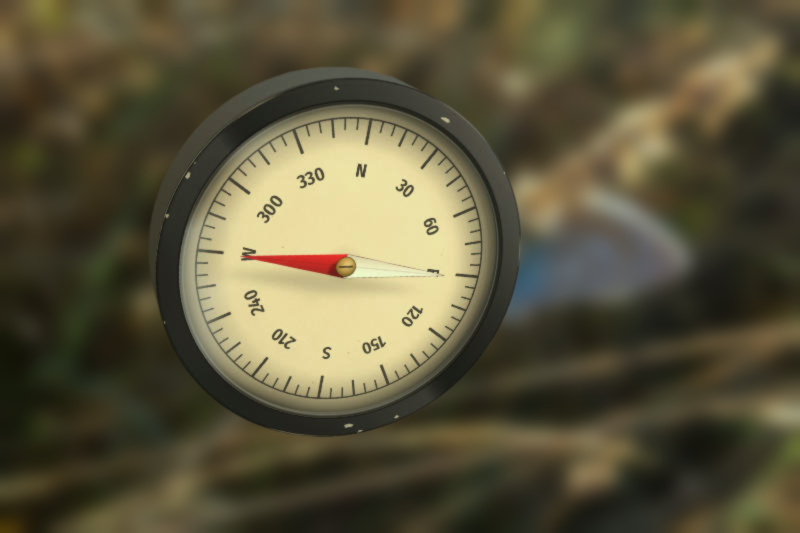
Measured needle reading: 270 °
